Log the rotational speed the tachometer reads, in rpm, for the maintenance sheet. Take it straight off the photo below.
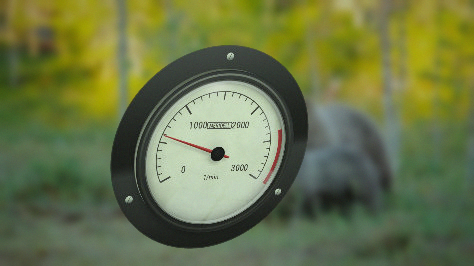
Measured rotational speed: 600 rpm
